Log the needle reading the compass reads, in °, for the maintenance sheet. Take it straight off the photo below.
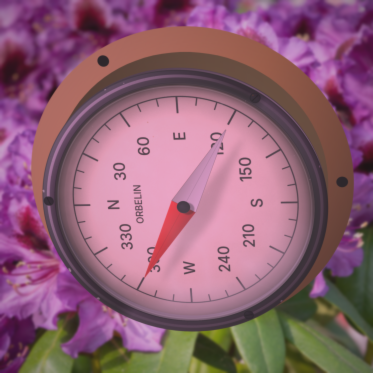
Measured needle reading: 300 °
